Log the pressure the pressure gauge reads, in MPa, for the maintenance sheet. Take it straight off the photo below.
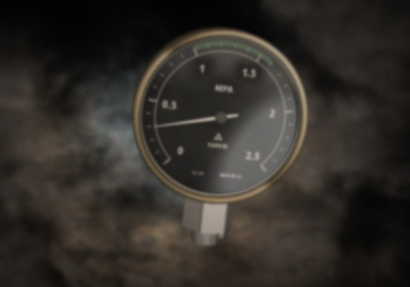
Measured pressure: 0.3 MPa
